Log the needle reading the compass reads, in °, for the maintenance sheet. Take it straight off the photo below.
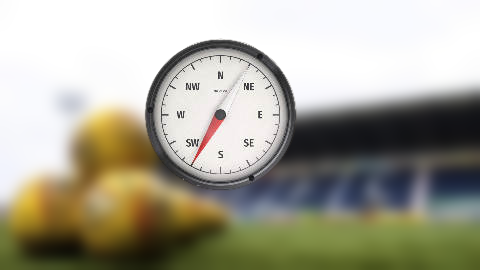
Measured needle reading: 210 °
